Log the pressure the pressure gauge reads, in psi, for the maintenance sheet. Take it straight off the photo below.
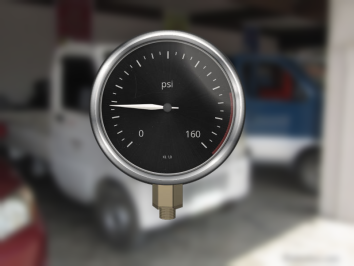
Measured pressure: 27.5 psi
